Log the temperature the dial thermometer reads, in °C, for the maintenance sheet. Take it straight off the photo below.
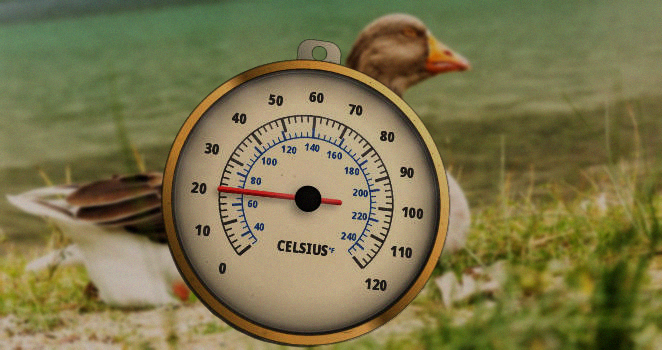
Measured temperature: 20 °C
